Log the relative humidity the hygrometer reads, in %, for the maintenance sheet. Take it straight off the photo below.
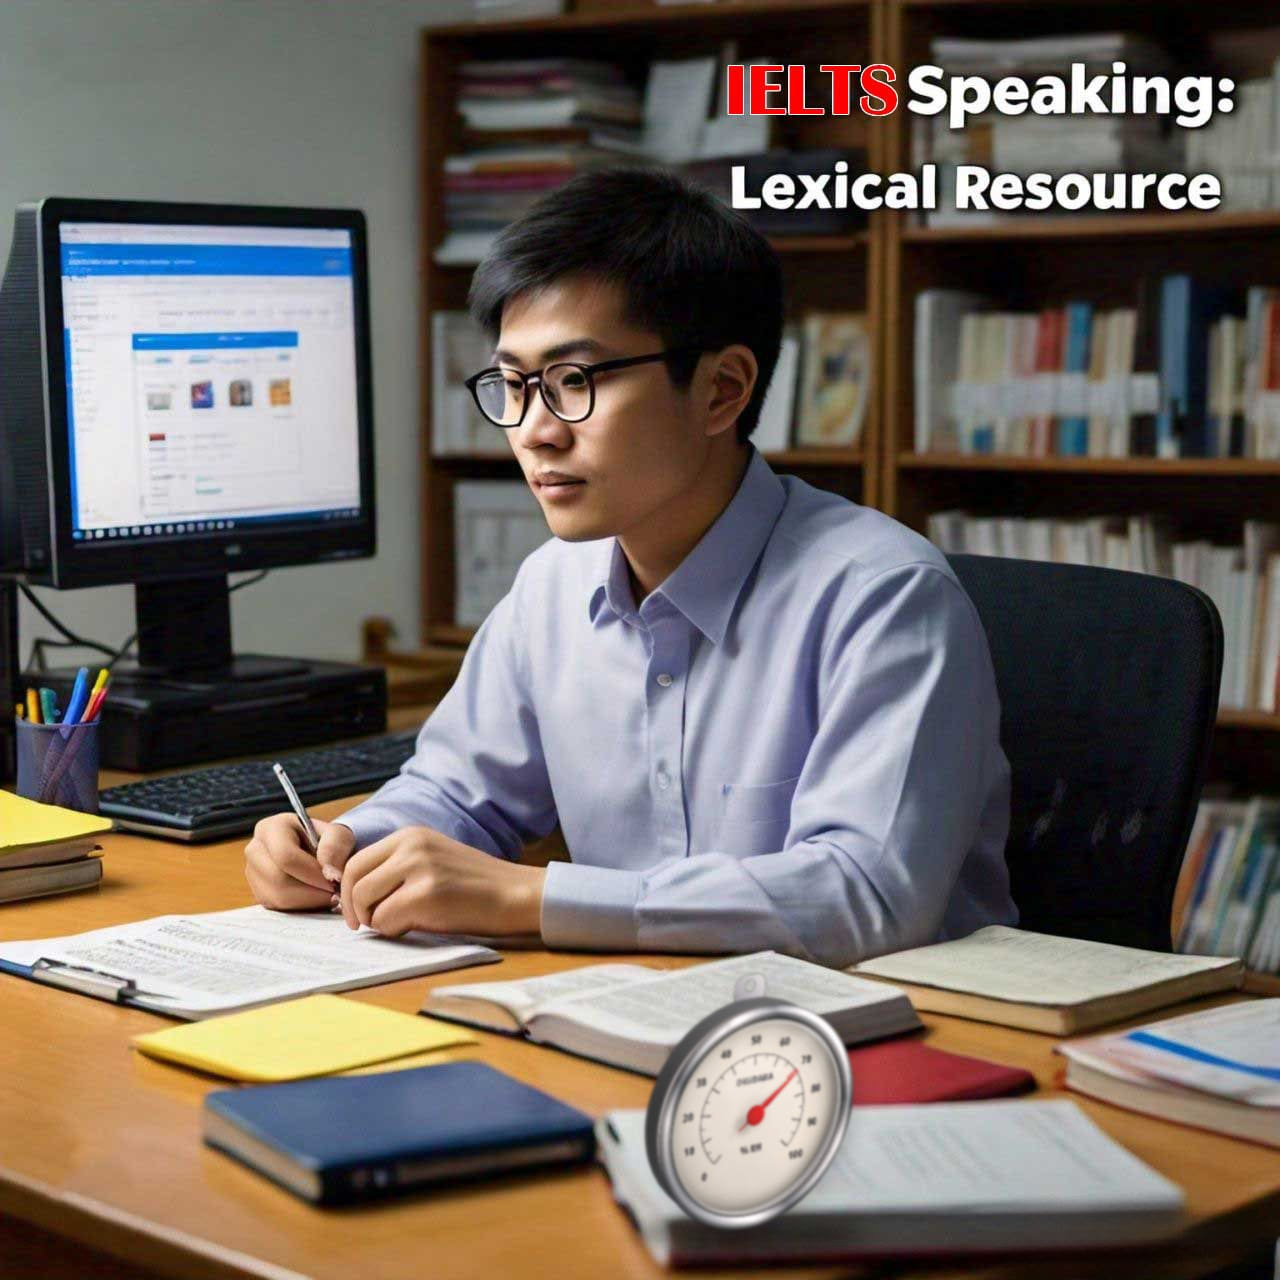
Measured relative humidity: 70 %
